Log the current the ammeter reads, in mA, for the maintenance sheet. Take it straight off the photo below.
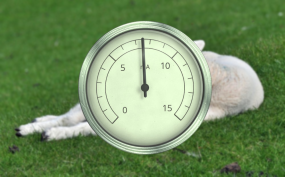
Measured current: 7.5 mA
